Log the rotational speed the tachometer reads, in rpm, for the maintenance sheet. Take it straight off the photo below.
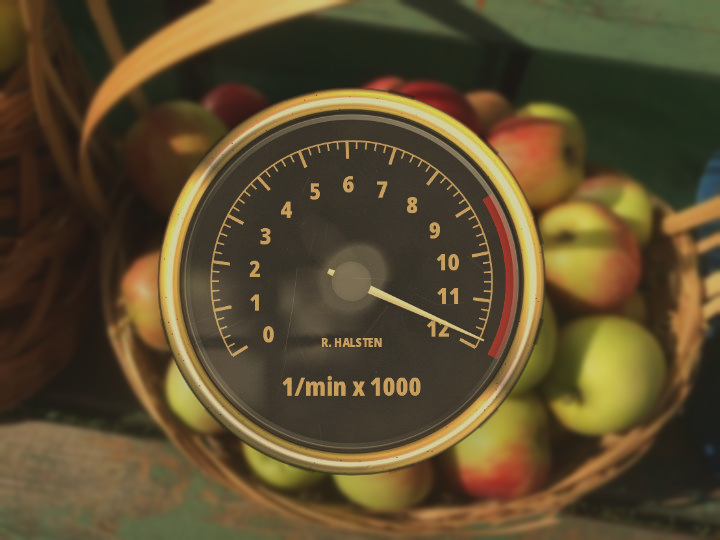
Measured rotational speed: 11800 rpm
